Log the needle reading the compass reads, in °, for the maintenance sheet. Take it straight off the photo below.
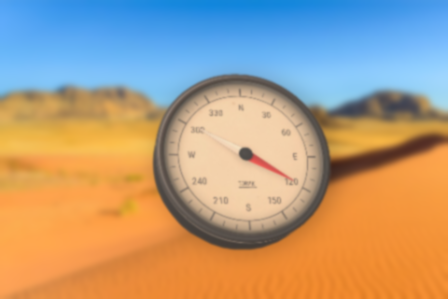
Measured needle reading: 120 °
